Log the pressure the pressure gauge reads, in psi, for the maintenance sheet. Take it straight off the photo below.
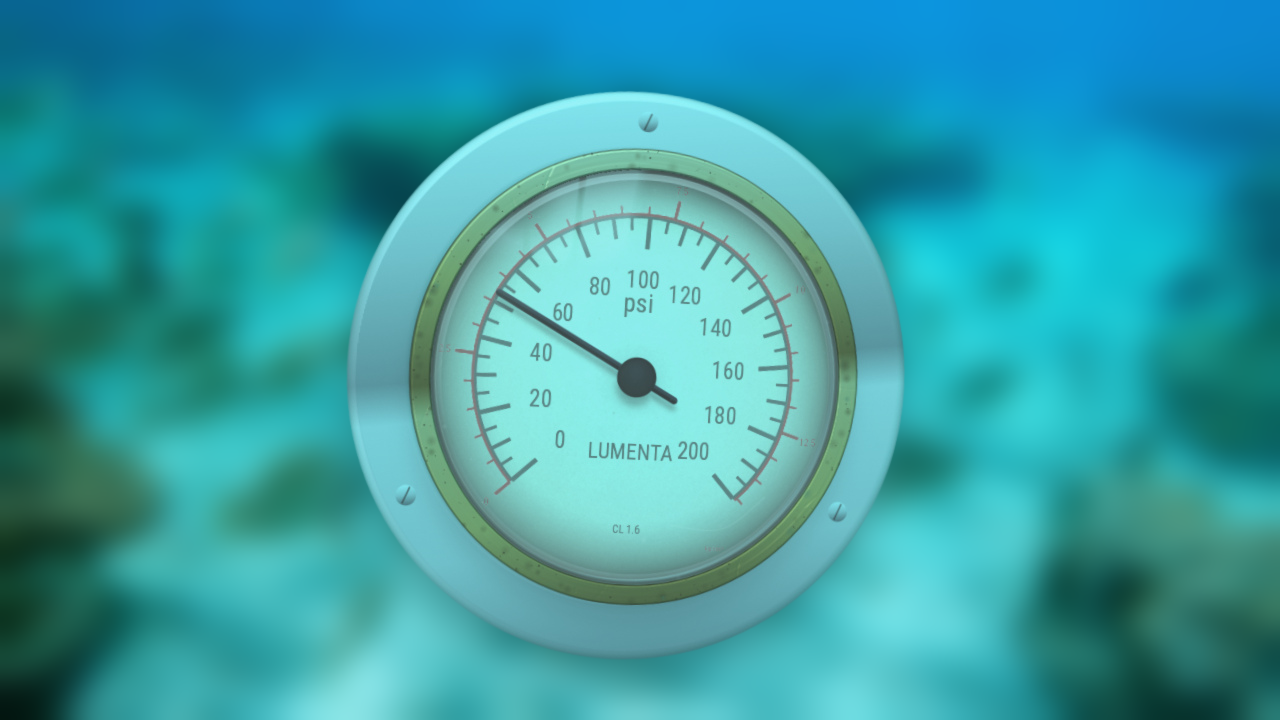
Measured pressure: 52.5 psi
